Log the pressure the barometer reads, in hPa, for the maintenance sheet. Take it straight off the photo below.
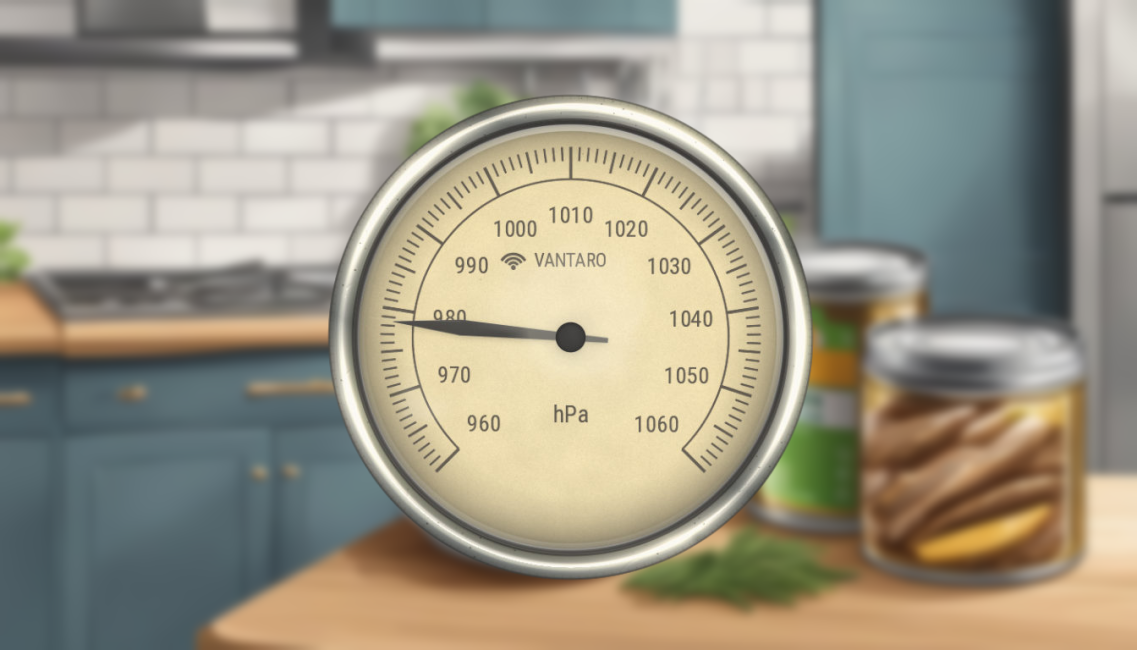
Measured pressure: 978.5 hPa
